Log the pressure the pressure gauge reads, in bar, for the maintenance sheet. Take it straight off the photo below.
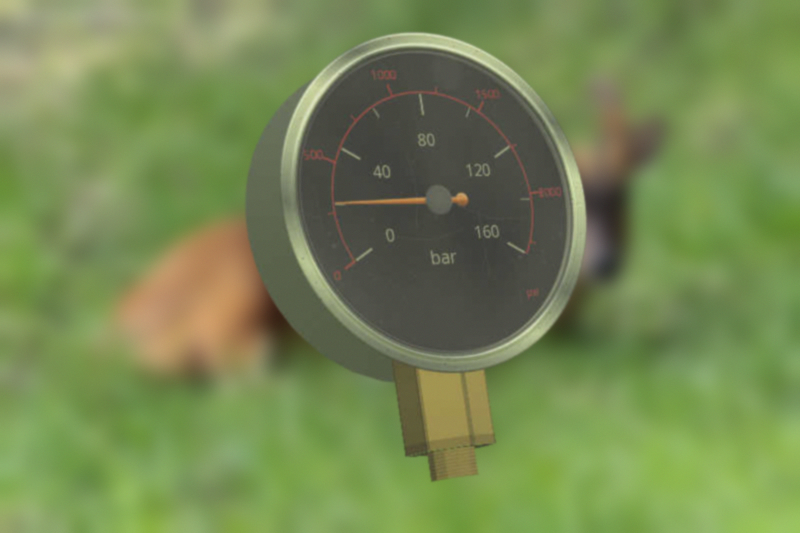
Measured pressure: 20 bar
